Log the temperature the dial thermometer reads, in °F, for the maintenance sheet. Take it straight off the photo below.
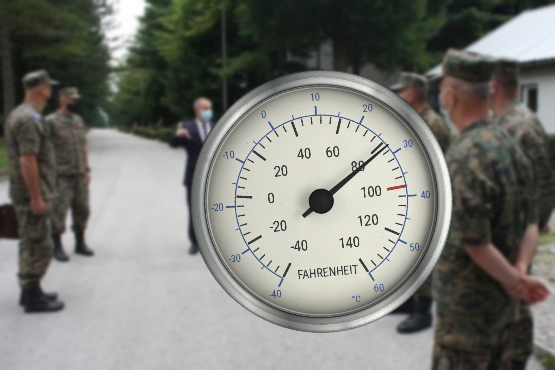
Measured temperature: 82 °F
